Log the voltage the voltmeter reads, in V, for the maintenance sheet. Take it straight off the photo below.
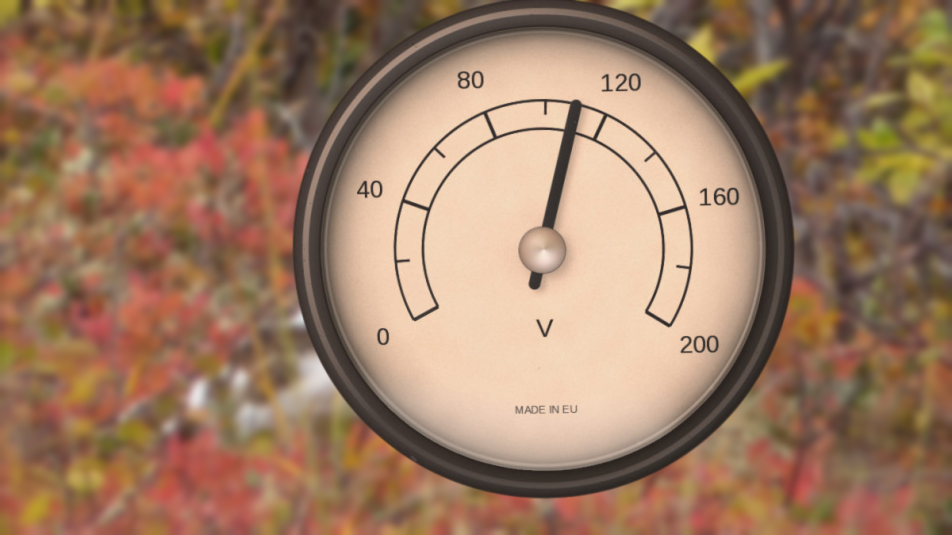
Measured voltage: 110 V
